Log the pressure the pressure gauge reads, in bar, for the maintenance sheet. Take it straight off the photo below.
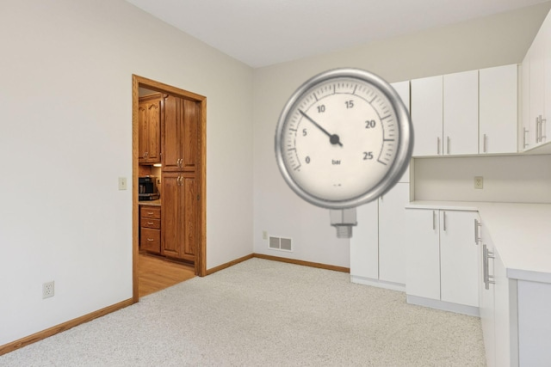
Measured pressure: 7.5 bar
